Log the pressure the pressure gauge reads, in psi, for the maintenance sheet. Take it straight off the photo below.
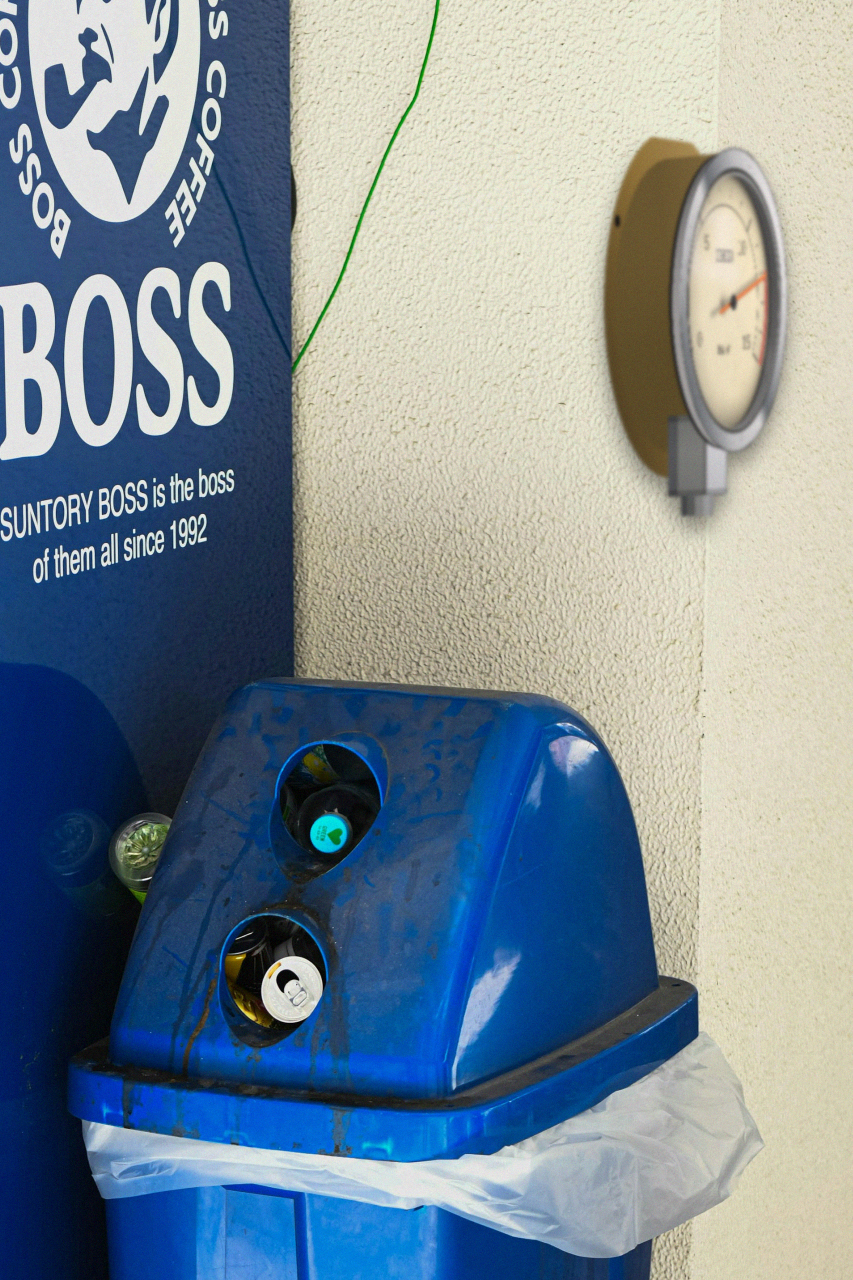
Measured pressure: 12 psi
